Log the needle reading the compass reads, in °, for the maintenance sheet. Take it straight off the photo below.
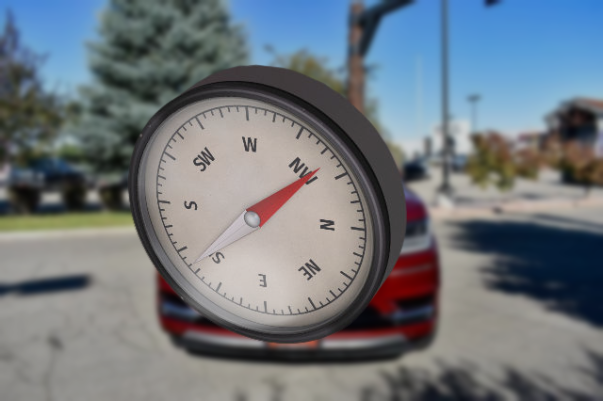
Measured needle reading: 320 °
